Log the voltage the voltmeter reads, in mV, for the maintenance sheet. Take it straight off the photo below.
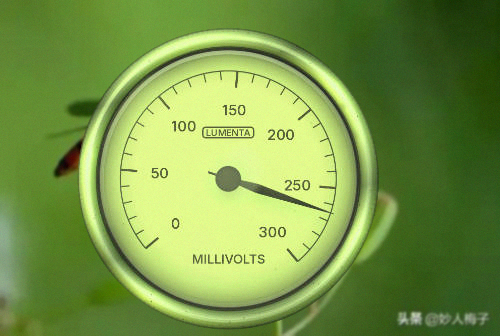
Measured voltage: 265 mV
